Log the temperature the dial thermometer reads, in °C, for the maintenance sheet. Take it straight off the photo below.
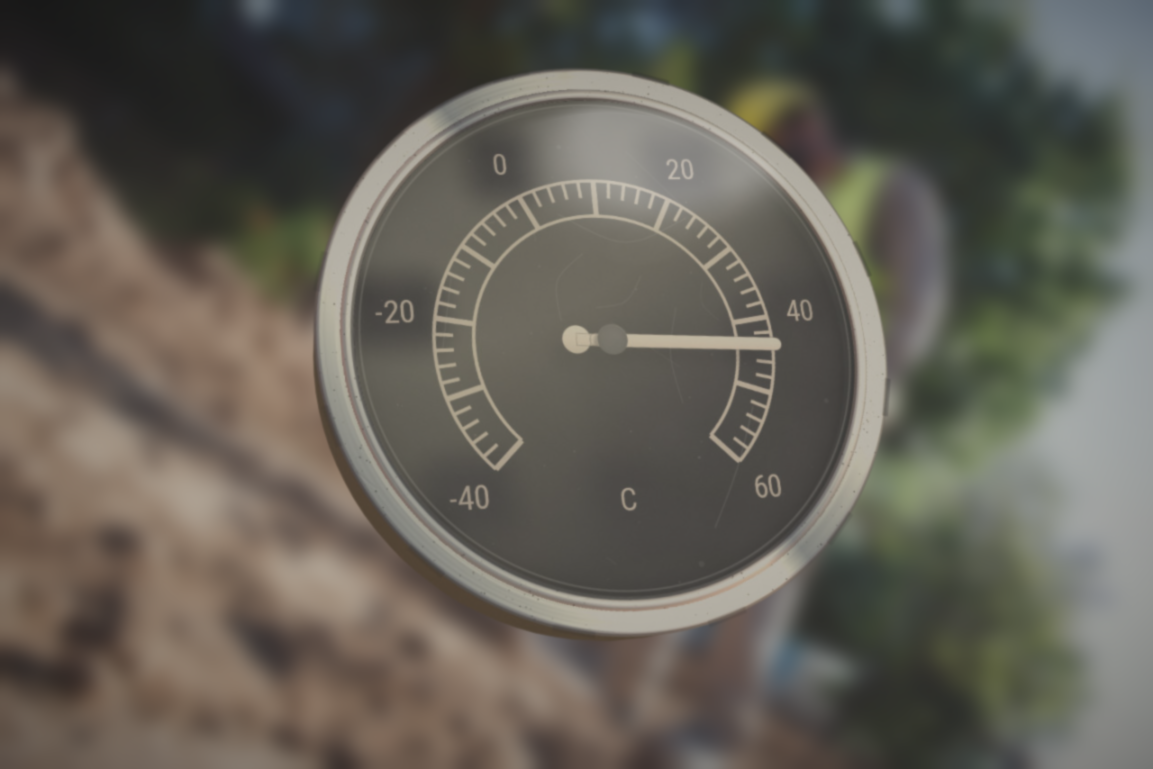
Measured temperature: 44 °C
